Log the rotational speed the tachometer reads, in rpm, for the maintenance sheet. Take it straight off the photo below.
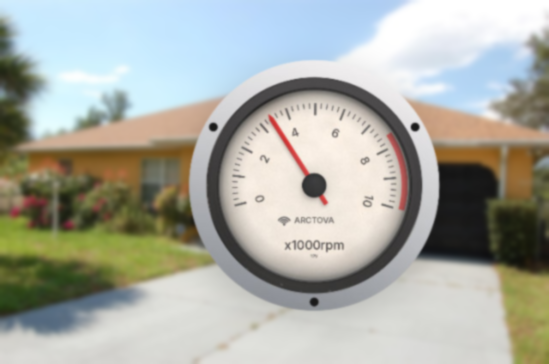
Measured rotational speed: 3400 rpm
